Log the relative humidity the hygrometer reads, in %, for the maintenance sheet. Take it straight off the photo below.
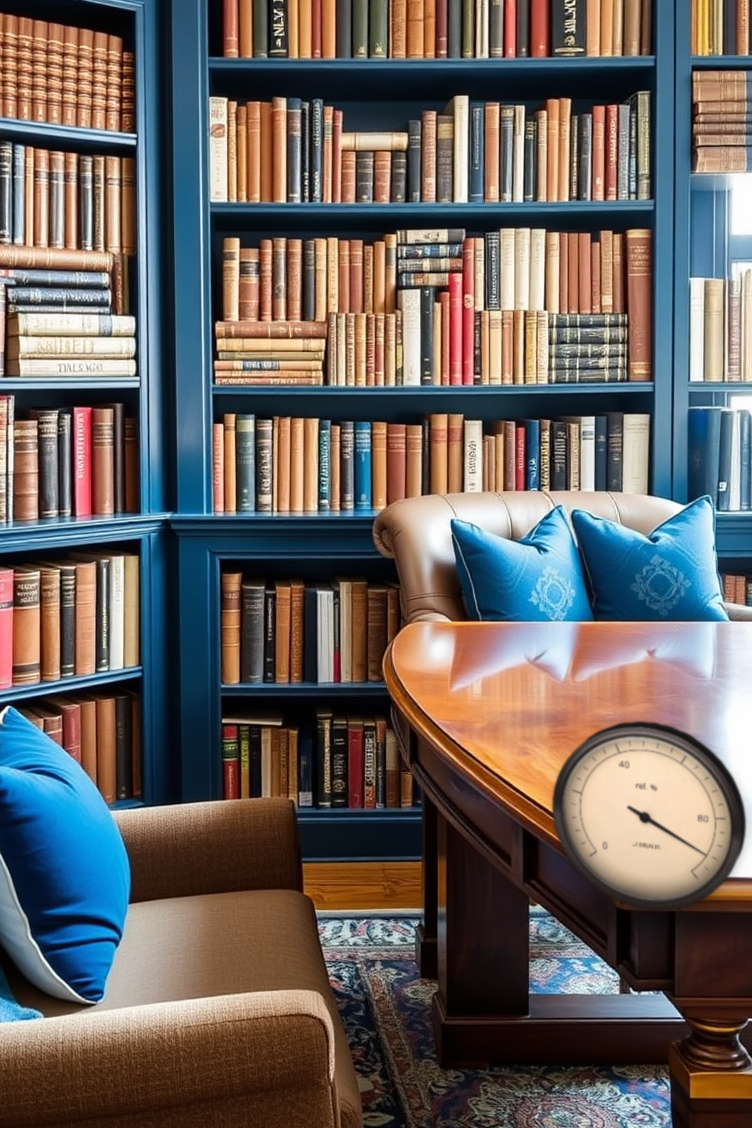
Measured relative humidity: 92 %
